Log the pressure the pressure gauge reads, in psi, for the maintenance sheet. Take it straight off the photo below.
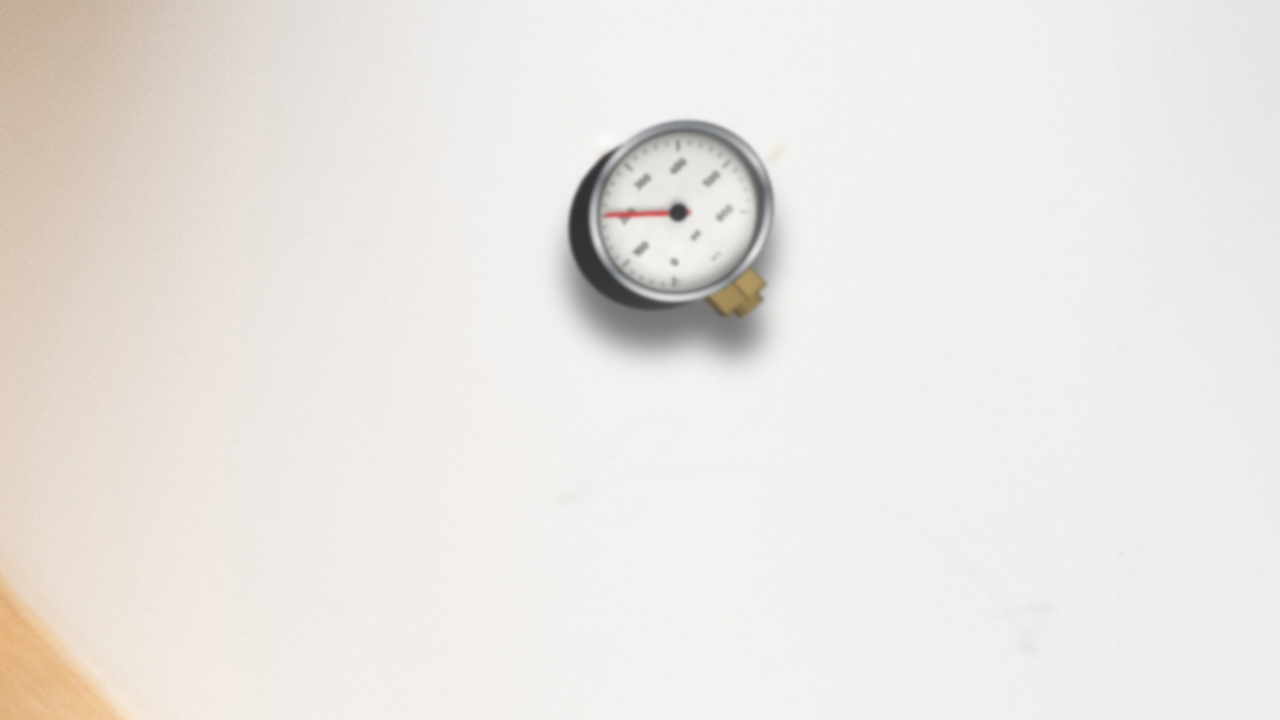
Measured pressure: 200 psi
